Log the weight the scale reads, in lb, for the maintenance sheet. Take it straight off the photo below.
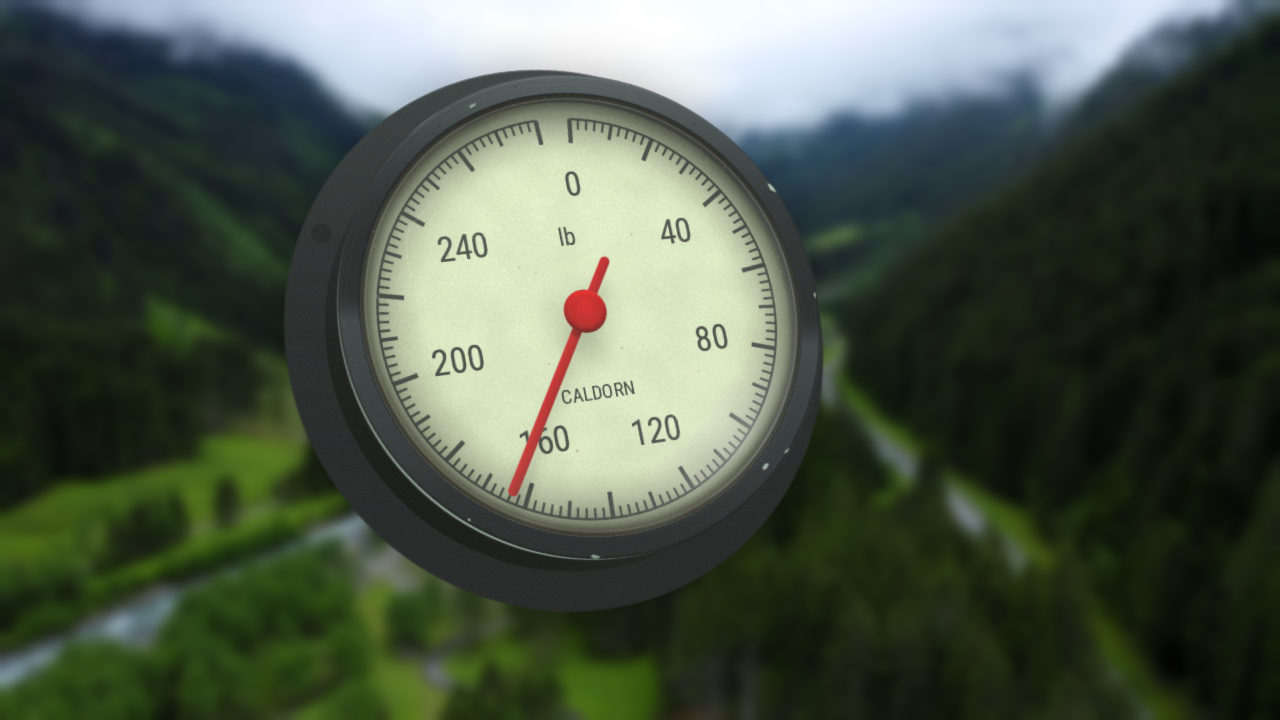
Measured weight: 164 lb
